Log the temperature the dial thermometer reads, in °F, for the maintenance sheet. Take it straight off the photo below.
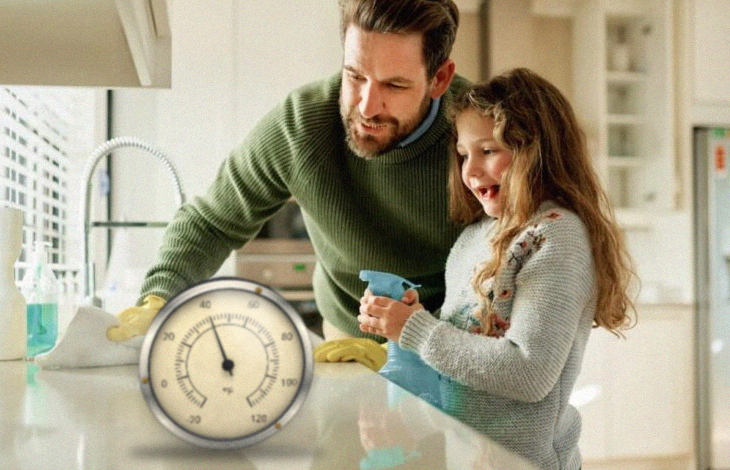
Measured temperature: 40 °F
